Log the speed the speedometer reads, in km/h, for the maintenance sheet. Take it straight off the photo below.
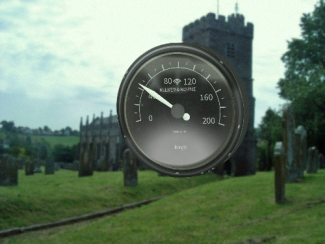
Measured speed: 45 km/h
